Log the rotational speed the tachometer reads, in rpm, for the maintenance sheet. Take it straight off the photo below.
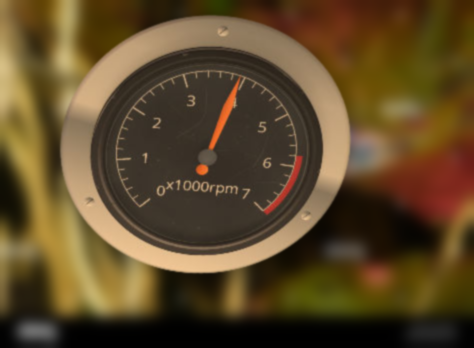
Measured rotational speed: 3900 rpm
